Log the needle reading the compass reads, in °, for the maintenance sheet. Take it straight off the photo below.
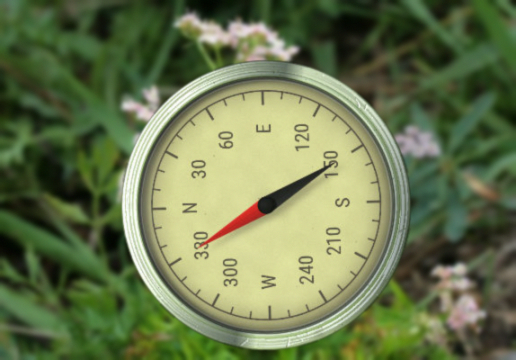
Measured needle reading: 330 °
